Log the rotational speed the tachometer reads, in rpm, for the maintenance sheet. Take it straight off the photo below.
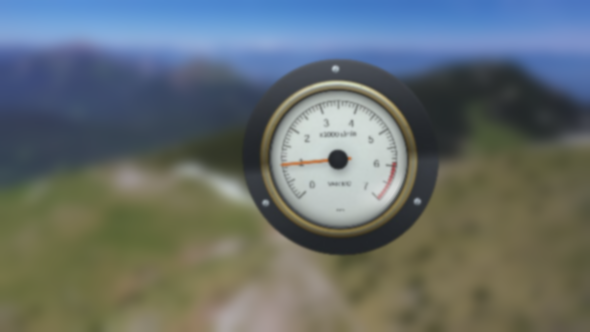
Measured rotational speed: 1000 rpm
